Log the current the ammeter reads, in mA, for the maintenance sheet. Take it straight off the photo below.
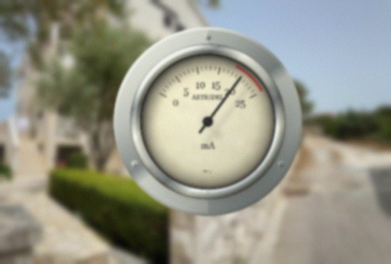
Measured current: 20 mA
